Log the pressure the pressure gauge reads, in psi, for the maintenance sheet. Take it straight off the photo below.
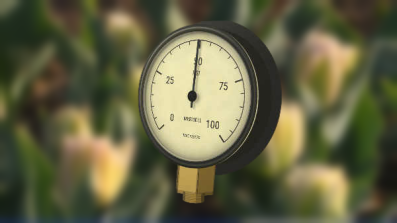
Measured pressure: 50 psi
